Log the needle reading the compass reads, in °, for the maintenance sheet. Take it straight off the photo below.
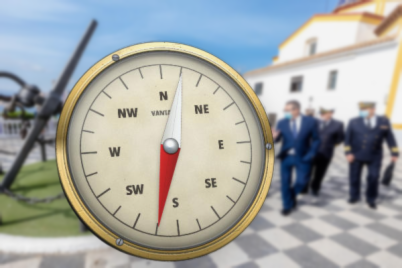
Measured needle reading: 195 °
